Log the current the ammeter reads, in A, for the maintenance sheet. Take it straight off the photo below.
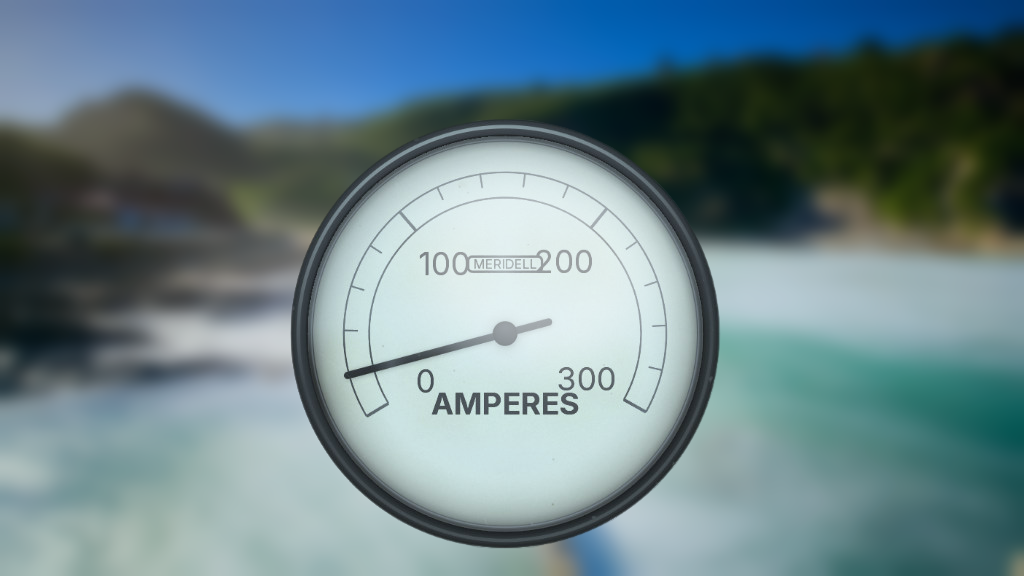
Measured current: 20 A
